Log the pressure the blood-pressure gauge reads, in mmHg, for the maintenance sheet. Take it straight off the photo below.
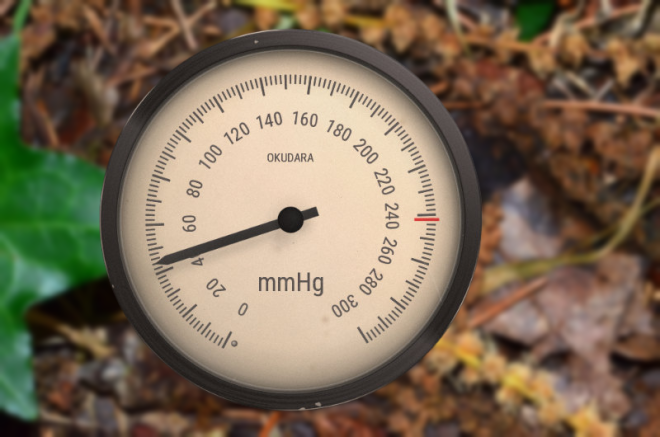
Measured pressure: 44 mmHg
